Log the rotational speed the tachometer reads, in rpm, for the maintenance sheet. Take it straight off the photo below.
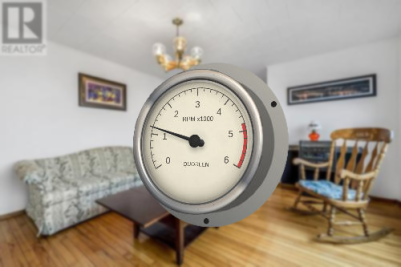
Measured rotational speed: 1200 rpm
